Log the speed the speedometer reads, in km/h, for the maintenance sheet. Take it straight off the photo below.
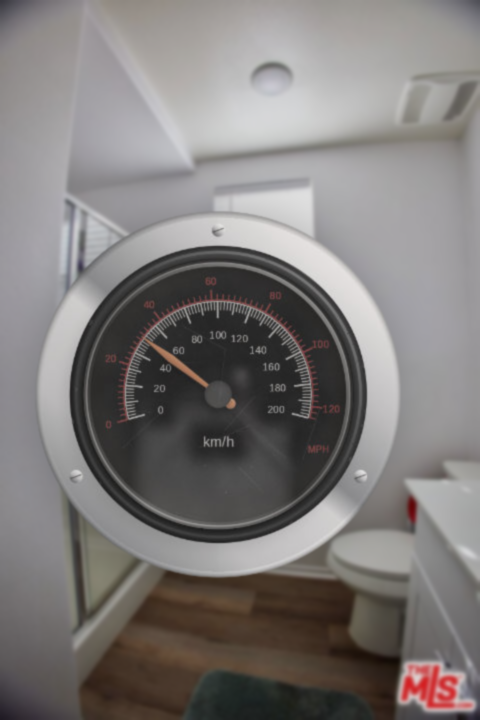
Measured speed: 50 km/h
